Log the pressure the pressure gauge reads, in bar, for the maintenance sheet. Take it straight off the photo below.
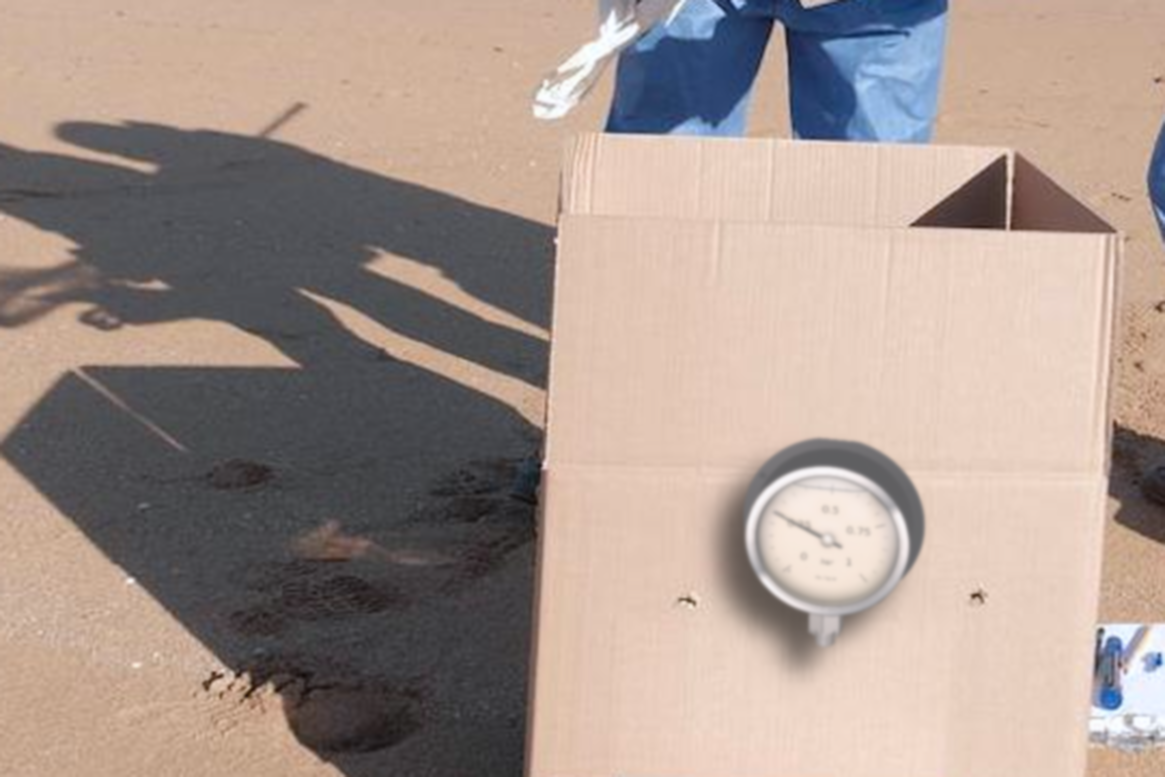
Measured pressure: 0.25 bar
